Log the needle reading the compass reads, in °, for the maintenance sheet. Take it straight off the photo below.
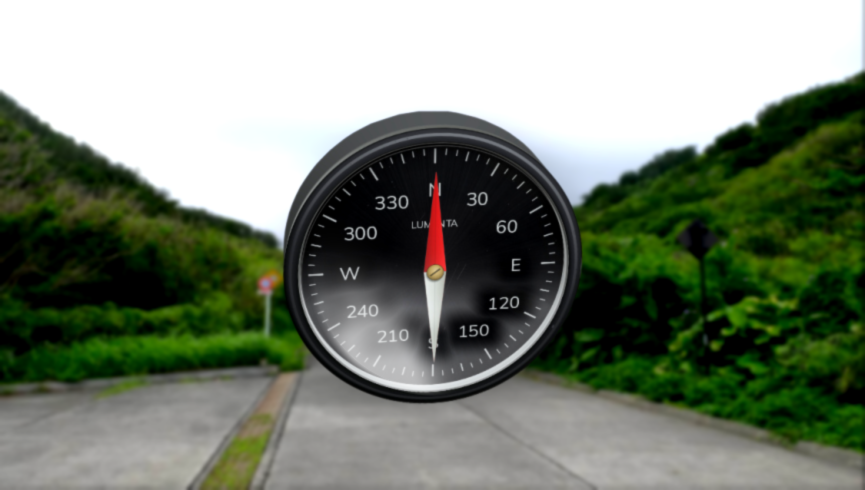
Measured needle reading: 0 °
